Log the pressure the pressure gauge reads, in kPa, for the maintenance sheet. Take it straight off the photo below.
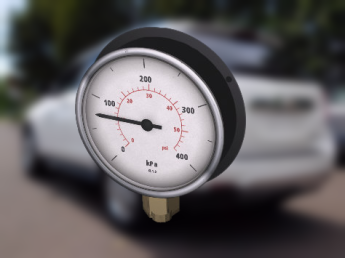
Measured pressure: 75 kPa
